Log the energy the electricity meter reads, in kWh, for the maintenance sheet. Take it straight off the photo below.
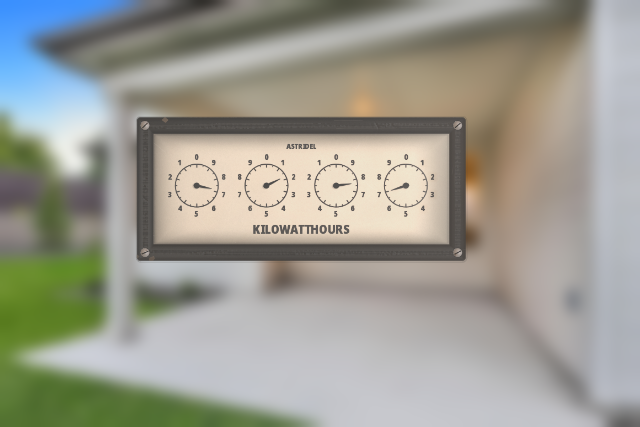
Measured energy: 7177 kWh
